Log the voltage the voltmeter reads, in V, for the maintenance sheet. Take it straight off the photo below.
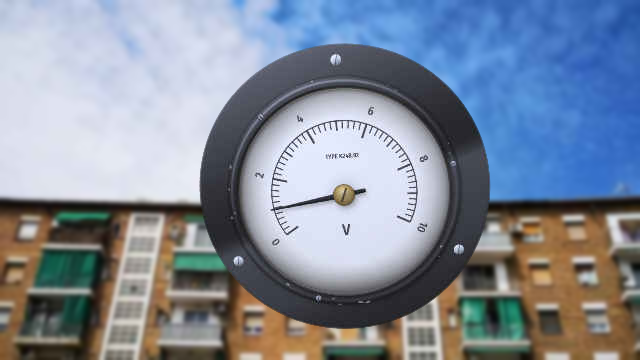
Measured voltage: 1 V
